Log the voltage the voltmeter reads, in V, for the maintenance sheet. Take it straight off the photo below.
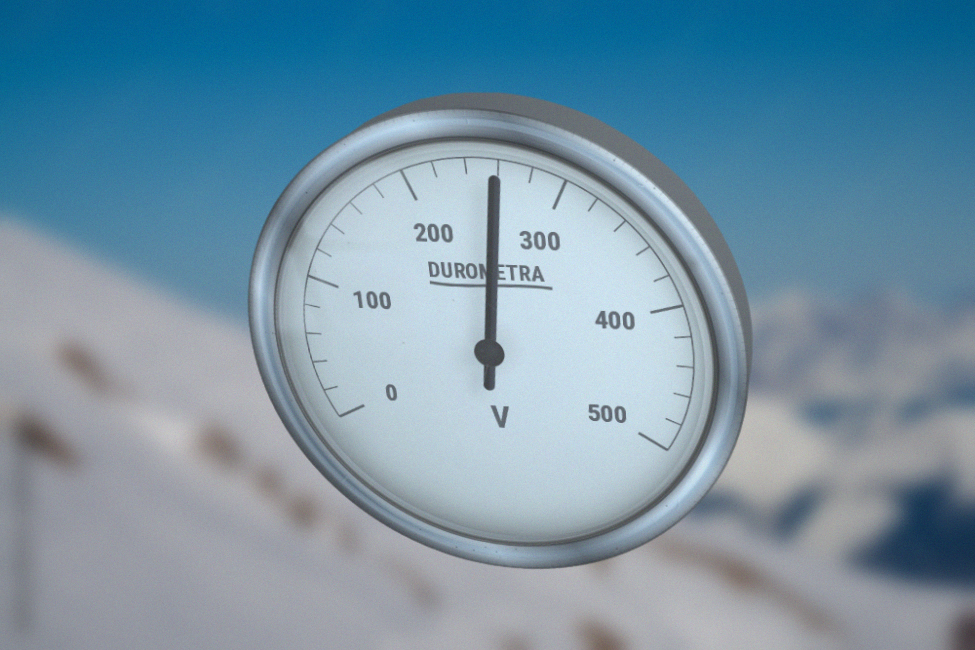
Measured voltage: 260 V
